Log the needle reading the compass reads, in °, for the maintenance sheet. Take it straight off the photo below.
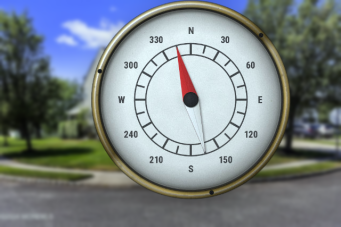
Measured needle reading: 345 °
